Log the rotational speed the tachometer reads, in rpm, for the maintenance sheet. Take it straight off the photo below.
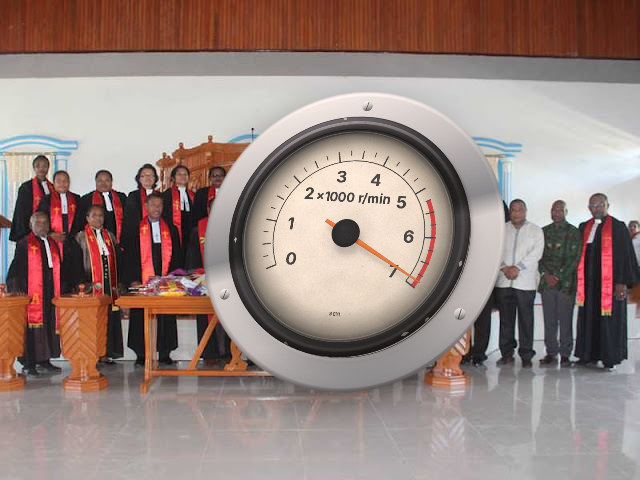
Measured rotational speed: 6875 rpm
